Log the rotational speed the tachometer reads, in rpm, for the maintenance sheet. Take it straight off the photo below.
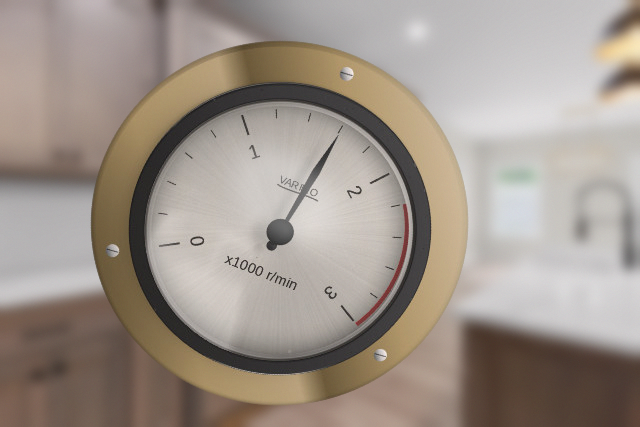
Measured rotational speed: 1600 rpm
